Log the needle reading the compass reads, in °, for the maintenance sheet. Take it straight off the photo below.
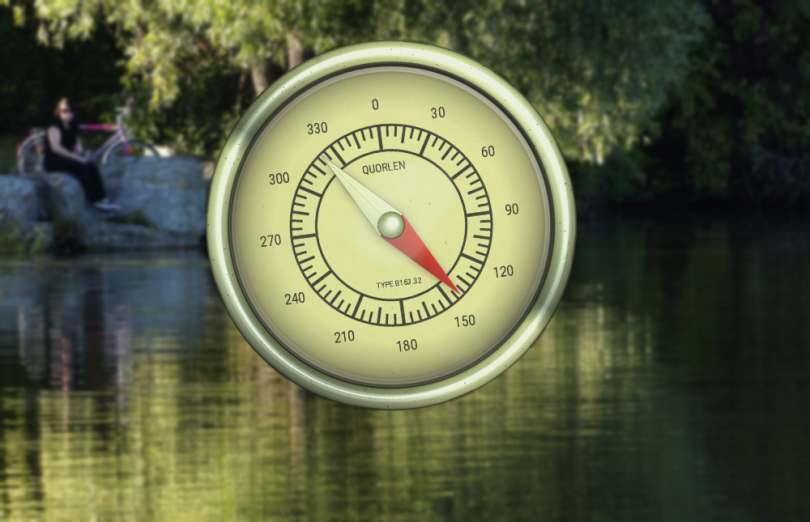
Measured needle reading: 142.5 °
